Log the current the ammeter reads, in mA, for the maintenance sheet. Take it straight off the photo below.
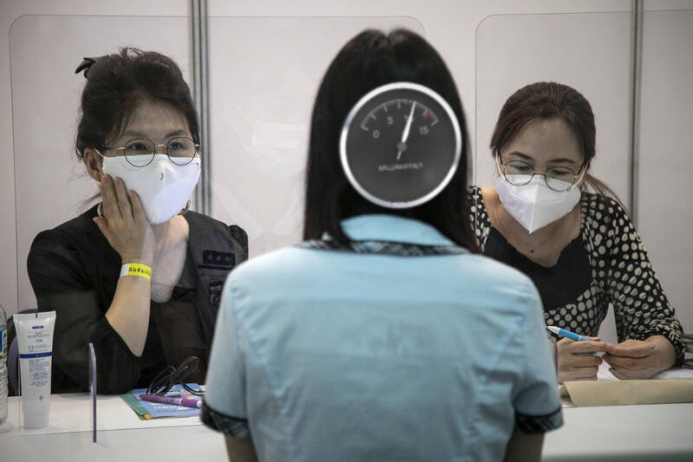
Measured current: 10 mA
